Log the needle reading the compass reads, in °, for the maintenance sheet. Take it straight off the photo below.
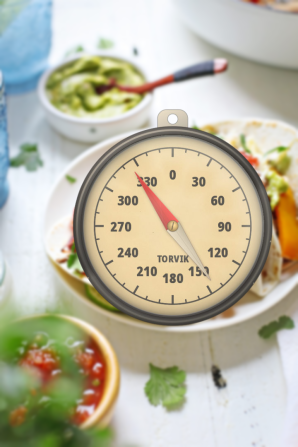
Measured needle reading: 325 °
